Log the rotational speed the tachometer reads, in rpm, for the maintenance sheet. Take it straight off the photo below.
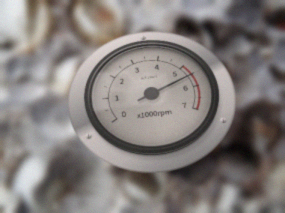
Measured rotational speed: 5500 rpm
